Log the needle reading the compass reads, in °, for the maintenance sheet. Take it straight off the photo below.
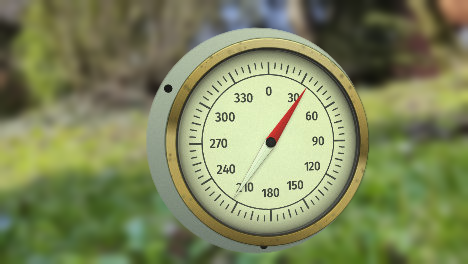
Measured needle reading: 35 °
